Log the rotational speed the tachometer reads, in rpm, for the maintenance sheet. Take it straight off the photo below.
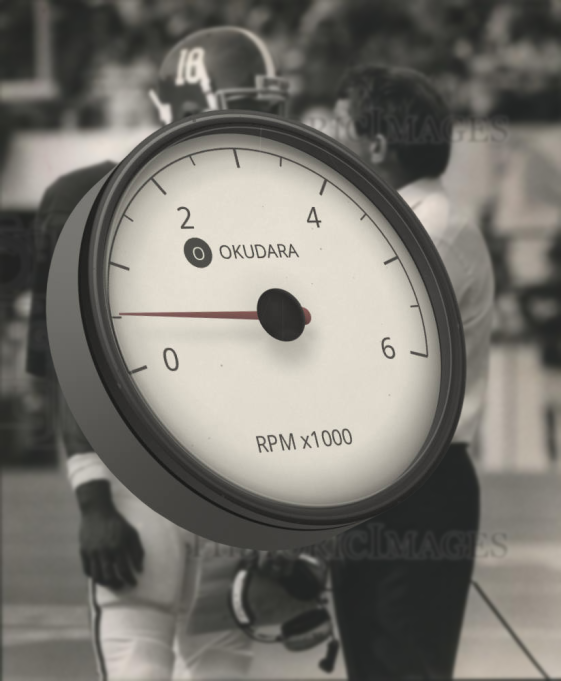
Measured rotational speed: 500 rpm
